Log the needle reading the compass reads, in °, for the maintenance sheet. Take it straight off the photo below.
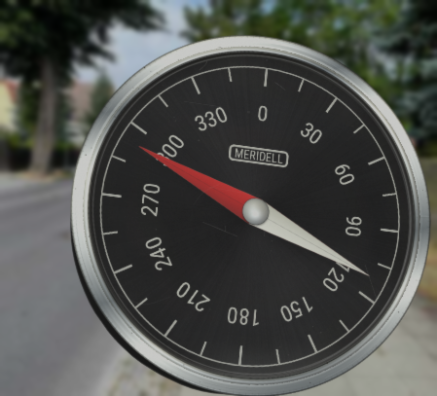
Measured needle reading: 292.5 °
